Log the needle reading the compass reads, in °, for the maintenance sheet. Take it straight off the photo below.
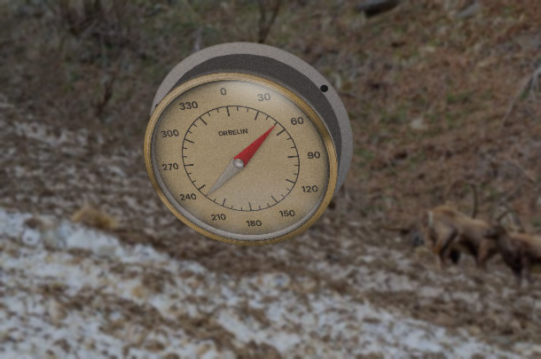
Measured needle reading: 50 °
